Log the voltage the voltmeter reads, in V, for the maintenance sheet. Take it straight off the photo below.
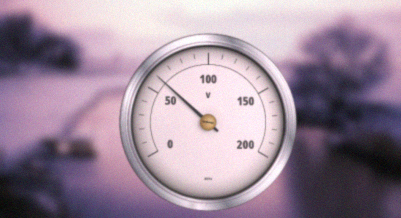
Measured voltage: 60 V
